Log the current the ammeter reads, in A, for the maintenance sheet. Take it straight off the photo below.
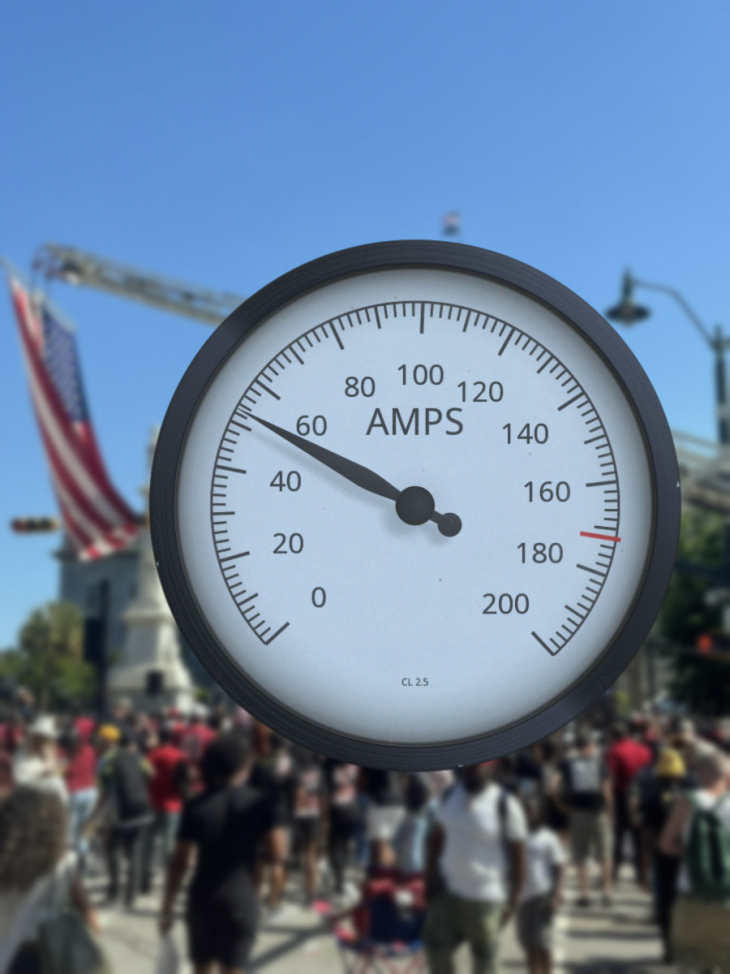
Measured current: 53 A
